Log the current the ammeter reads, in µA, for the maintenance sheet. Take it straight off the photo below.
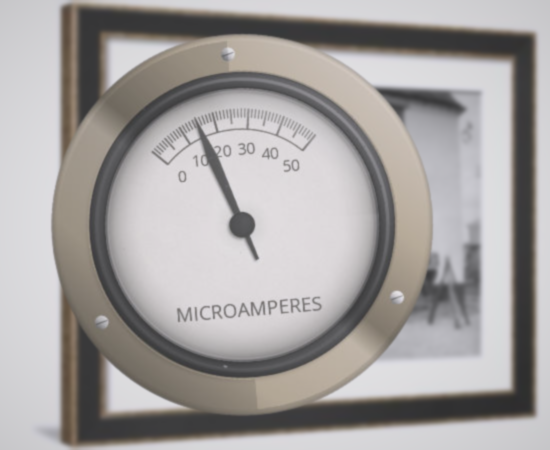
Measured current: 15 µA
